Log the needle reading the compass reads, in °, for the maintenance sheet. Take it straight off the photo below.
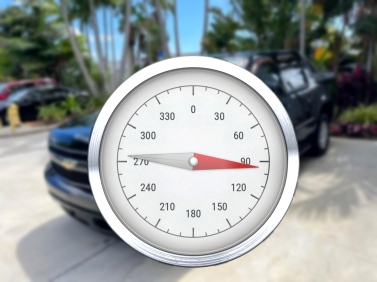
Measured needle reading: 95 °
